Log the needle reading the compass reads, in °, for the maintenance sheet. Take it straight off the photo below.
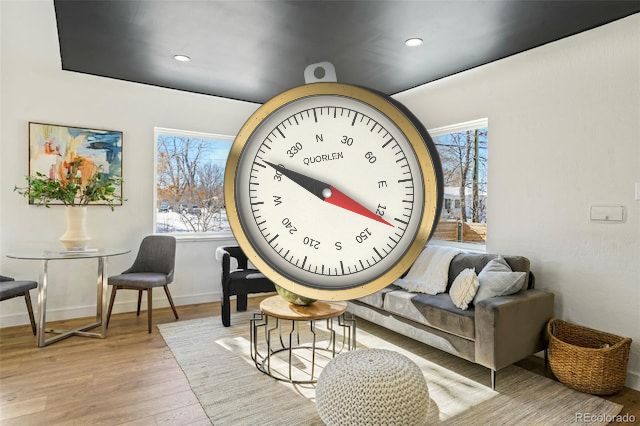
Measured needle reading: 125 °
